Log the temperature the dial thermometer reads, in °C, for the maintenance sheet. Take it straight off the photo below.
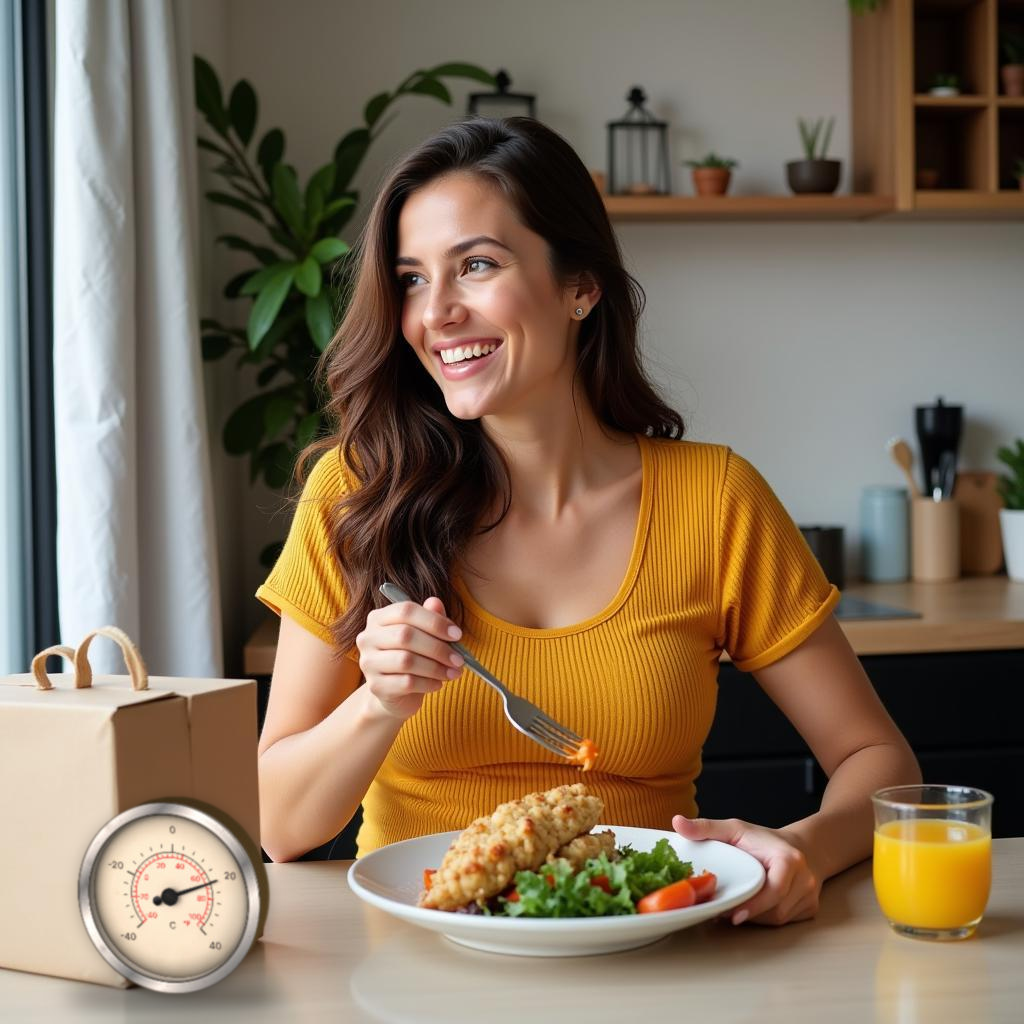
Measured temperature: 20 °C
